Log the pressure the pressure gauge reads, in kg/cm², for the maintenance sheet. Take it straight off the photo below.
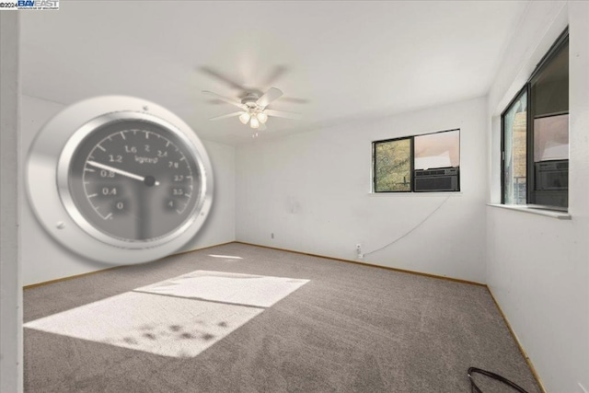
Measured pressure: 0.9 kg/cm²
